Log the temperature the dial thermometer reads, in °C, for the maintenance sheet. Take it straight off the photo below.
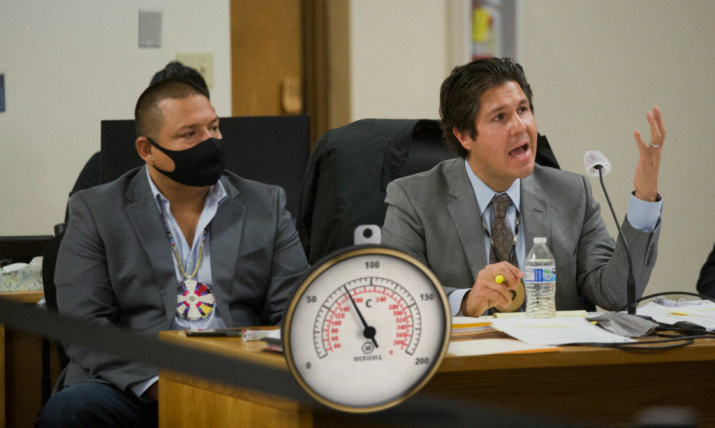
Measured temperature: 75 °C
